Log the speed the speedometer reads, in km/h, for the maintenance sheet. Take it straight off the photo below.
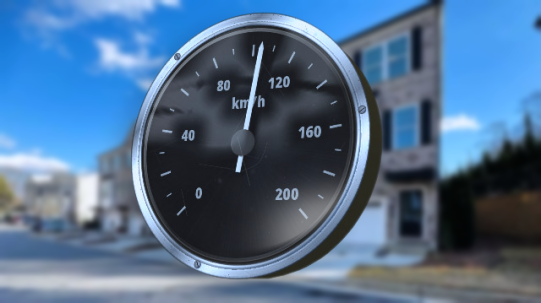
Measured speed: 105 km/h
